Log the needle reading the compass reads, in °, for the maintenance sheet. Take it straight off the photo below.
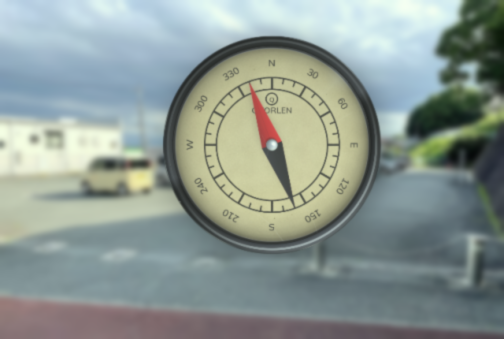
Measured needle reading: 340 °
